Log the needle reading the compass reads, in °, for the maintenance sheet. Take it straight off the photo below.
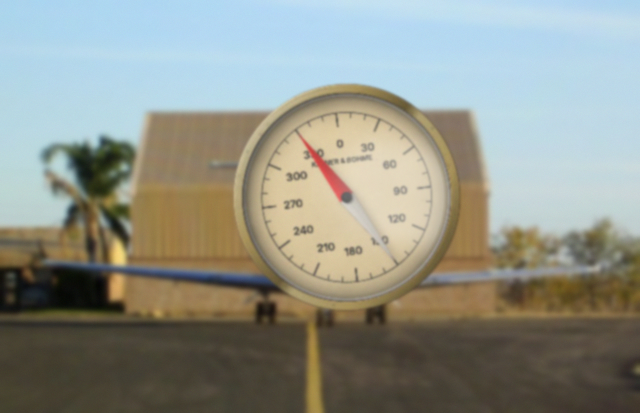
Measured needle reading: 330 °
